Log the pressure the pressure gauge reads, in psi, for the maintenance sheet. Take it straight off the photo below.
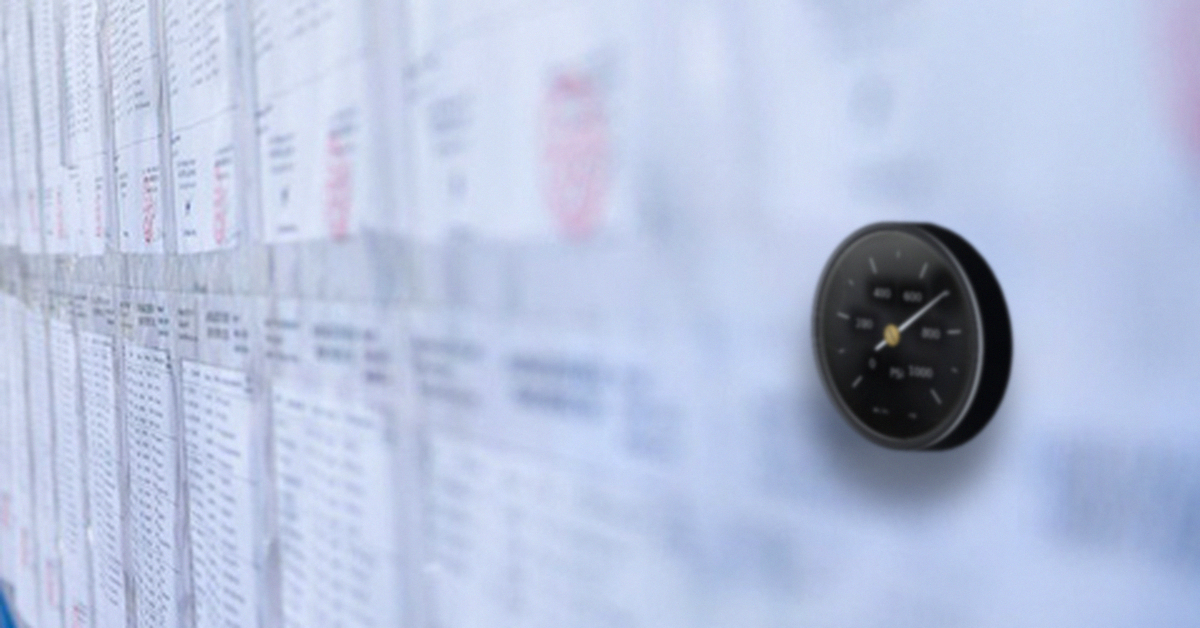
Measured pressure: 700 psi
